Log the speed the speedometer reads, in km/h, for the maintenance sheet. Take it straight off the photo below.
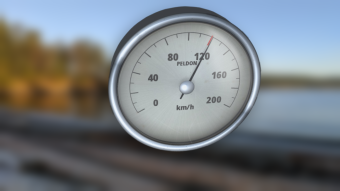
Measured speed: 120 km/h
